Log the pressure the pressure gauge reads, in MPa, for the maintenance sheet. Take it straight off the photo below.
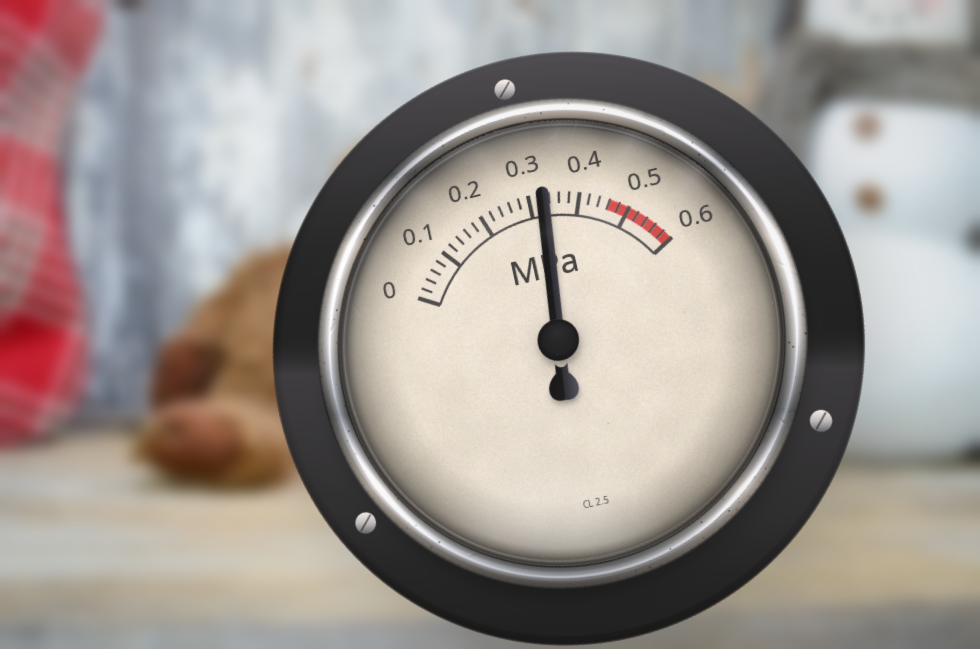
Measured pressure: 0.33 MPa
